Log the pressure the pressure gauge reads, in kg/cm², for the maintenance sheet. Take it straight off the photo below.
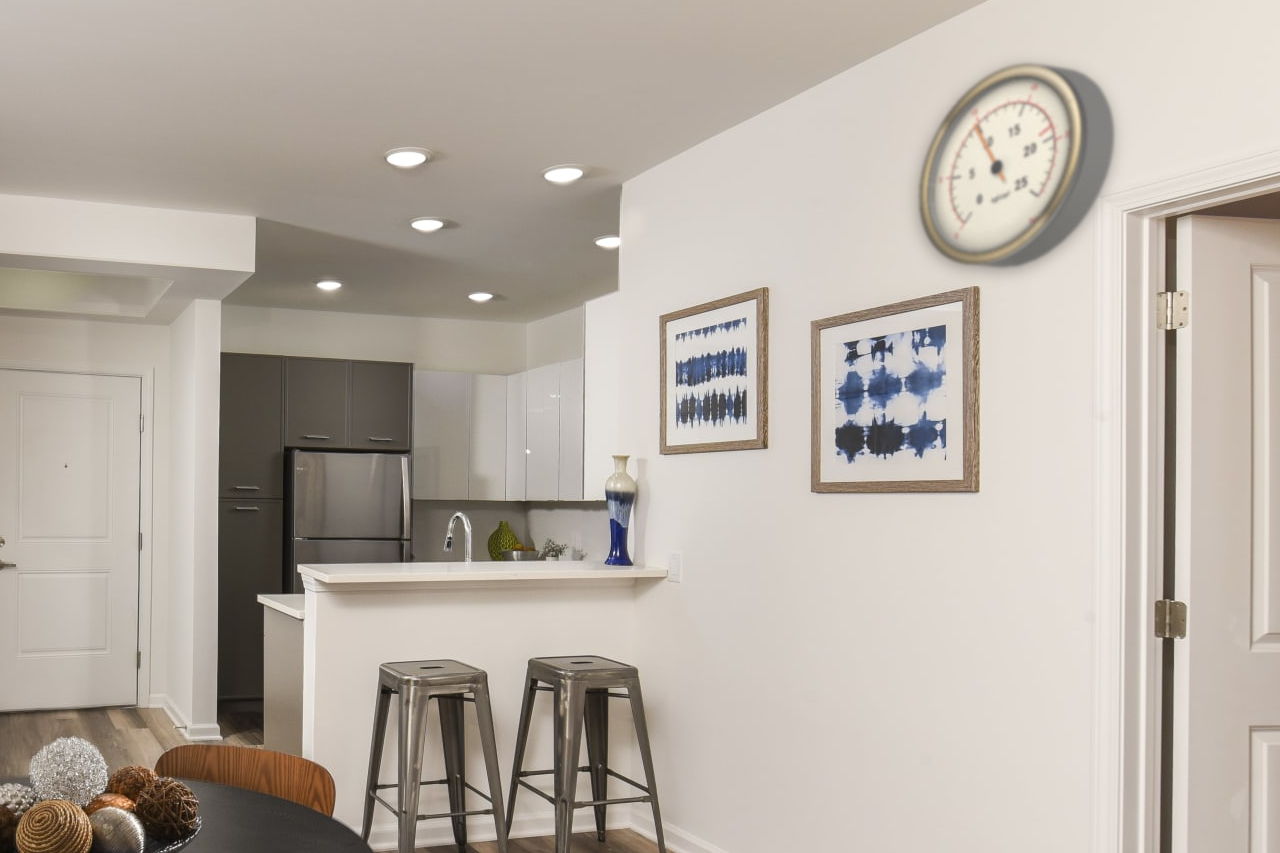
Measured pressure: 10 kg/cm²
